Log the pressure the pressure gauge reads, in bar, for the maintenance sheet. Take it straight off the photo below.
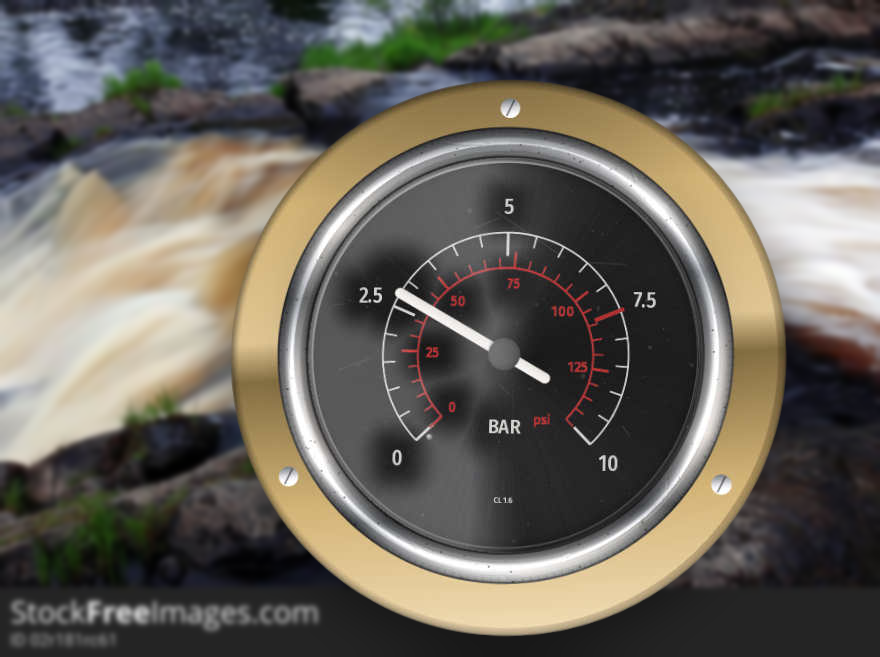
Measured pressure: 2.75 bar
